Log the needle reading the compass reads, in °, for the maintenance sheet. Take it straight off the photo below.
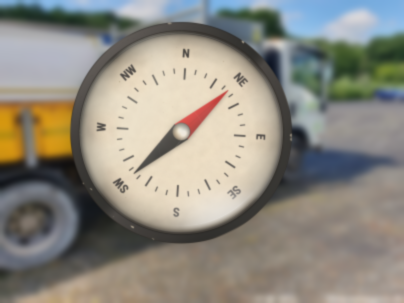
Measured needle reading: 45 °
